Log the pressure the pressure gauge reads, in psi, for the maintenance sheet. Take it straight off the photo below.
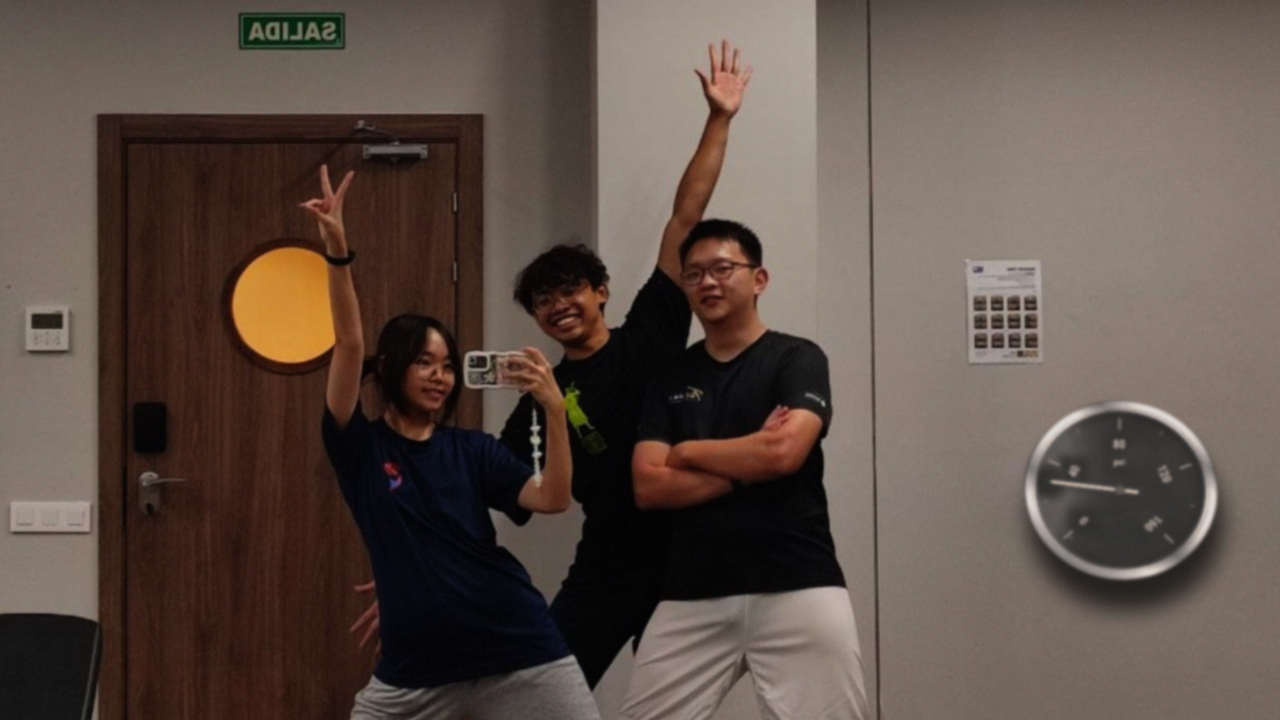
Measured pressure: 30 psi
